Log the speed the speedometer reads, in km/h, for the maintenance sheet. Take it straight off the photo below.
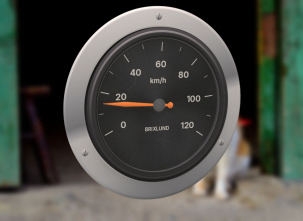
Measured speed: 15 km/h
